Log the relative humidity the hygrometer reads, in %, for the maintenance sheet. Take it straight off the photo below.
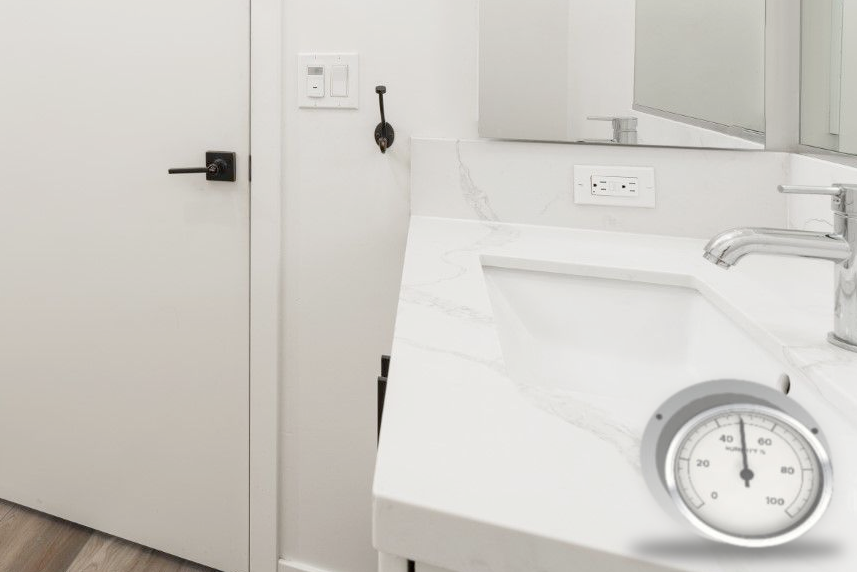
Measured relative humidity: 48 %
